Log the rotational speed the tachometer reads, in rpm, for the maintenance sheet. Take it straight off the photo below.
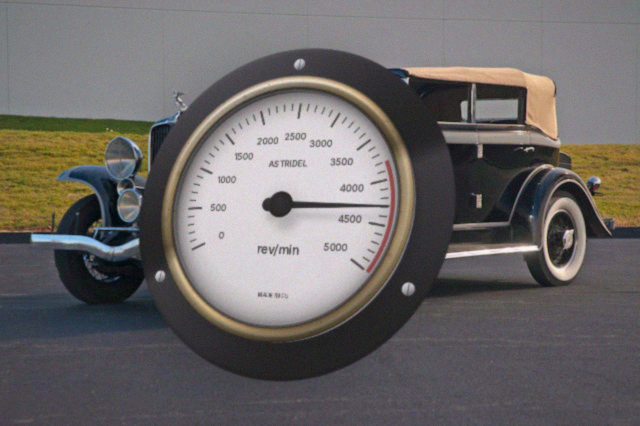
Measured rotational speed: 4300 rpm
